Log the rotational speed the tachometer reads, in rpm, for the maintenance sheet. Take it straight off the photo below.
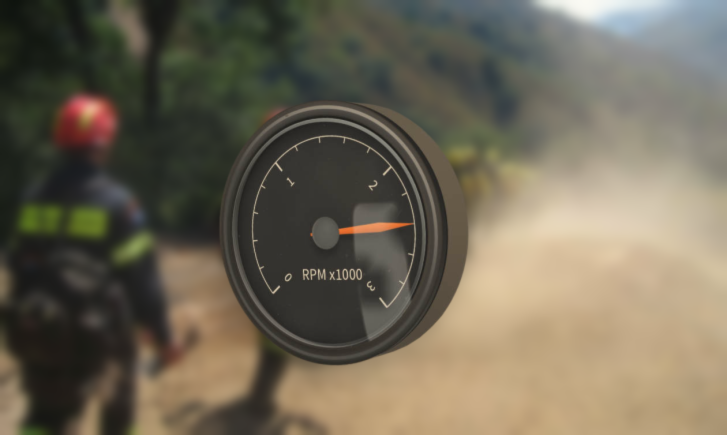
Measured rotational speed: 2400 rpm
